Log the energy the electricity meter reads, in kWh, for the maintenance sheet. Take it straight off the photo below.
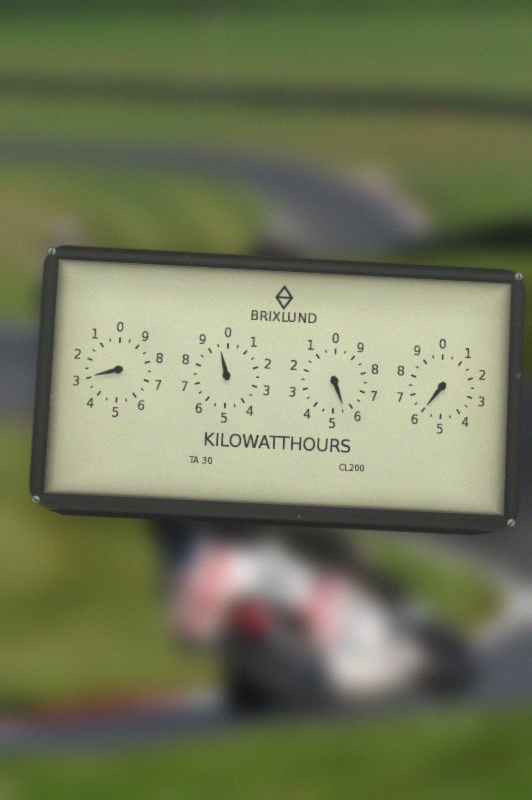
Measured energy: 2956 kWh
